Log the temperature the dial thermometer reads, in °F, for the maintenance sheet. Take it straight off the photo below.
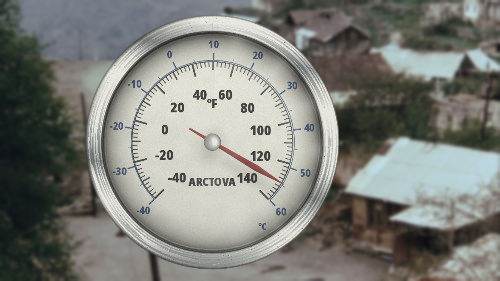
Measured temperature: 130 °F
